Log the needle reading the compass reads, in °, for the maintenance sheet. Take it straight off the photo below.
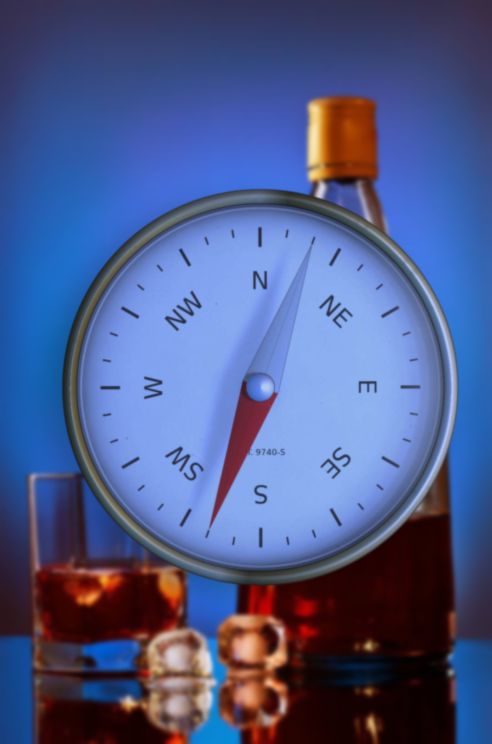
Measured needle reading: 200 °
